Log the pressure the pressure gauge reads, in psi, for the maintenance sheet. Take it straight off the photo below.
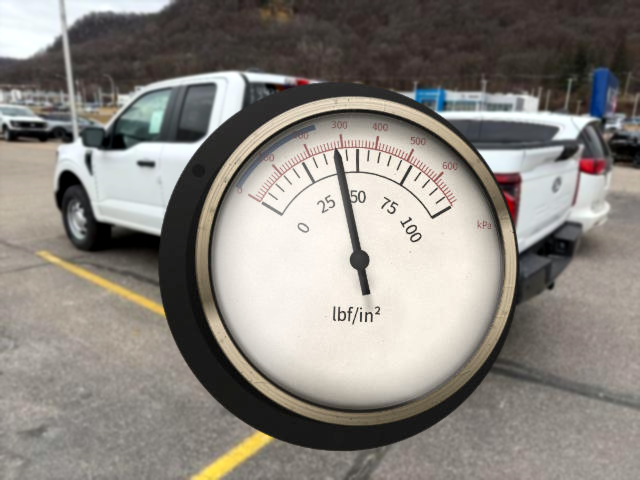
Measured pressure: 40 psi
